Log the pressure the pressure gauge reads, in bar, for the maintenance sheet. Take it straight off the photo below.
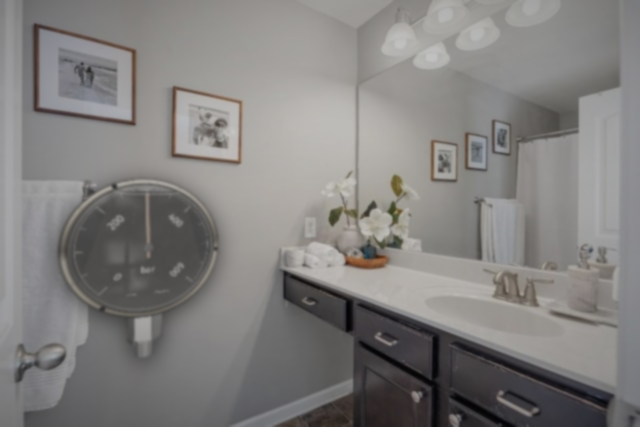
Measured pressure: 300 bar
